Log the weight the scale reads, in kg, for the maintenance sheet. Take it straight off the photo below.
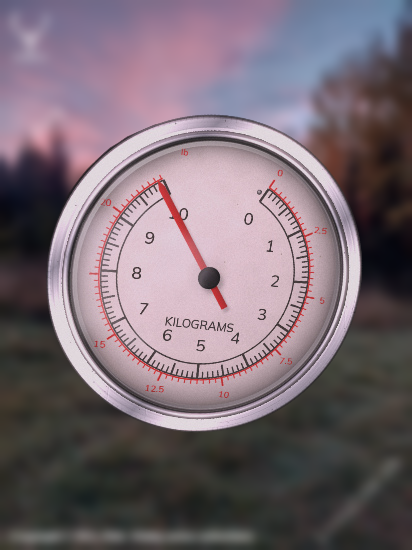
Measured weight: 9.9 kg
